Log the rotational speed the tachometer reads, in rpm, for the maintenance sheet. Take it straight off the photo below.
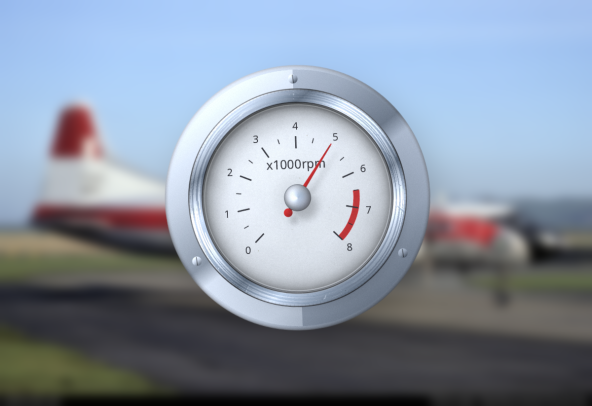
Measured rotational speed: 5000 rpm
